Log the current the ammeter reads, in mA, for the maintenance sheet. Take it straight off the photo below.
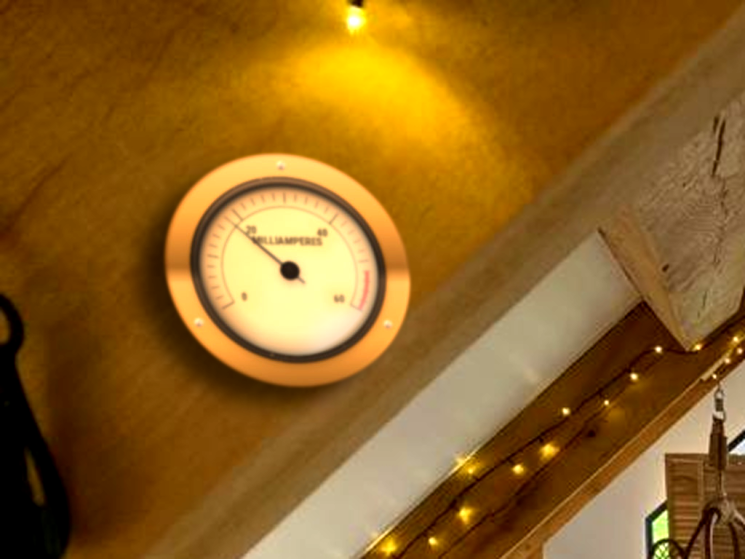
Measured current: 18 mA
